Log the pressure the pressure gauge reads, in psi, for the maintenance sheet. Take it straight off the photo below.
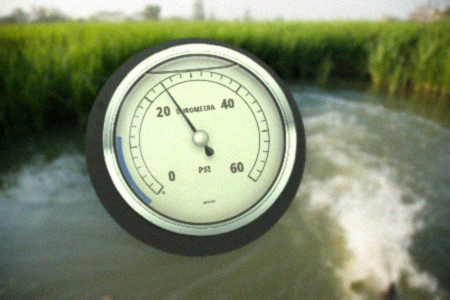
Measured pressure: 24 psi
